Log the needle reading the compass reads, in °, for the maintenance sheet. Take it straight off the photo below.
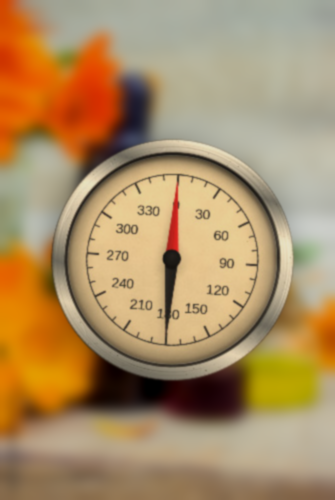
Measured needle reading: 0 °
